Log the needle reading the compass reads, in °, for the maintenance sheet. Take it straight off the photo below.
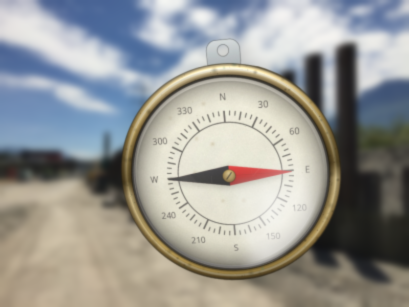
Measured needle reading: 90 °
